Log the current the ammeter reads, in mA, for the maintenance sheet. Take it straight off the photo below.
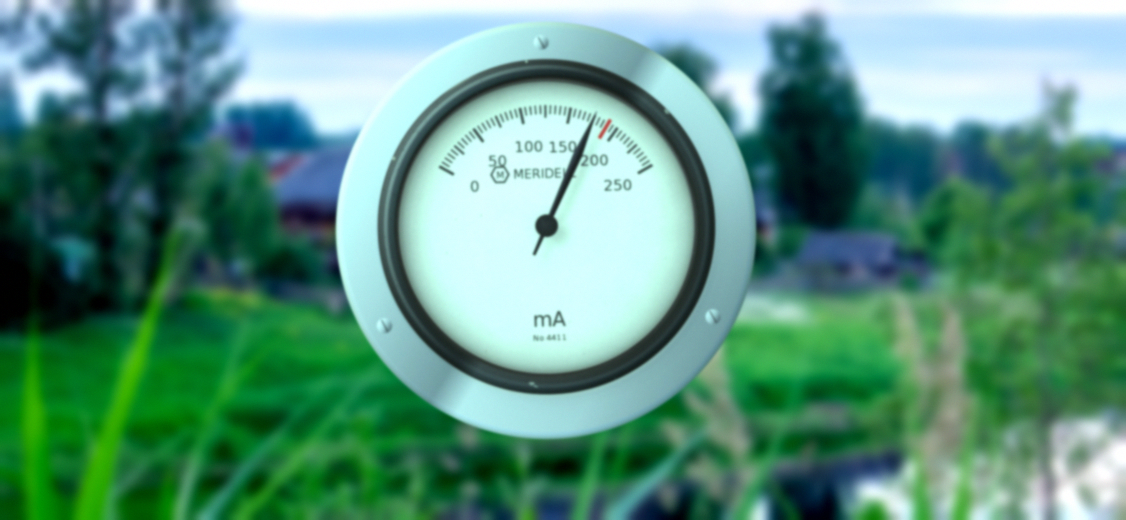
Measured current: 175 mA
